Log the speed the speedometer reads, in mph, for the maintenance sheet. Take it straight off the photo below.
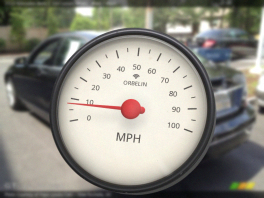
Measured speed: 7.5 mph
